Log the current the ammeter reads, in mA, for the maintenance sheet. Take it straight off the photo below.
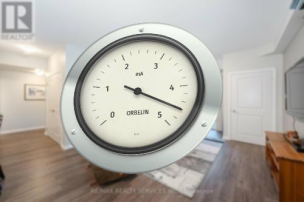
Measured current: 4.6 mA
